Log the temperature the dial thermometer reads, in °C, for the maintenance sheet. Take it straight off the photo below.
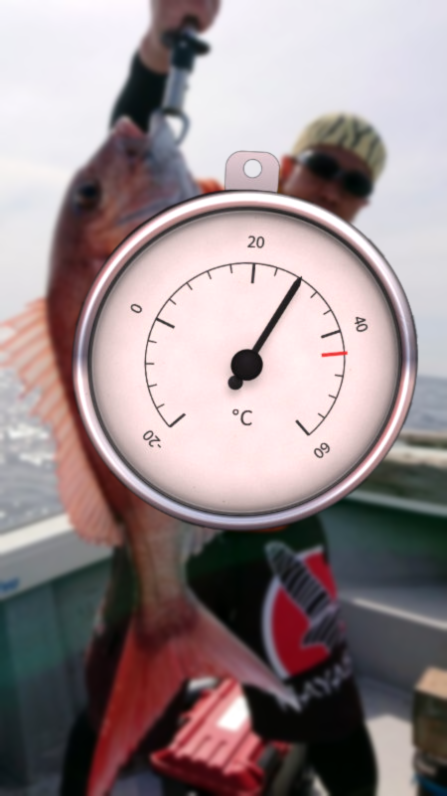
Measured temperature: 28 °C
